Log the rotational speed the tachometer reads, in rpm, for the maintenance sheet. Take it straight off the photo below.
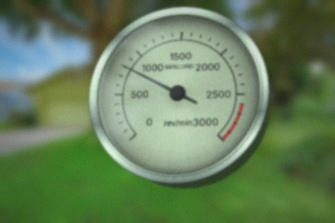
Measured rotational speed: 800 rpm
